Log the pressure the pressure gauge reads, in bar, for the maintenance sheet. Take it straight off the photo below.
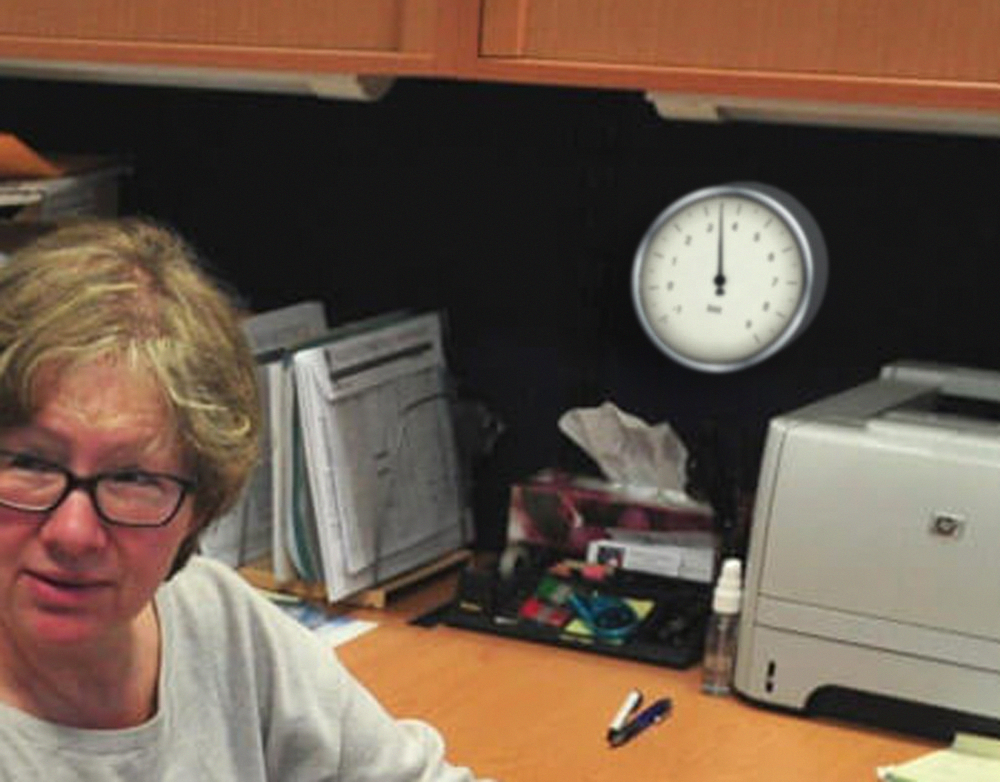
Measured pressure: 3.5 bar
